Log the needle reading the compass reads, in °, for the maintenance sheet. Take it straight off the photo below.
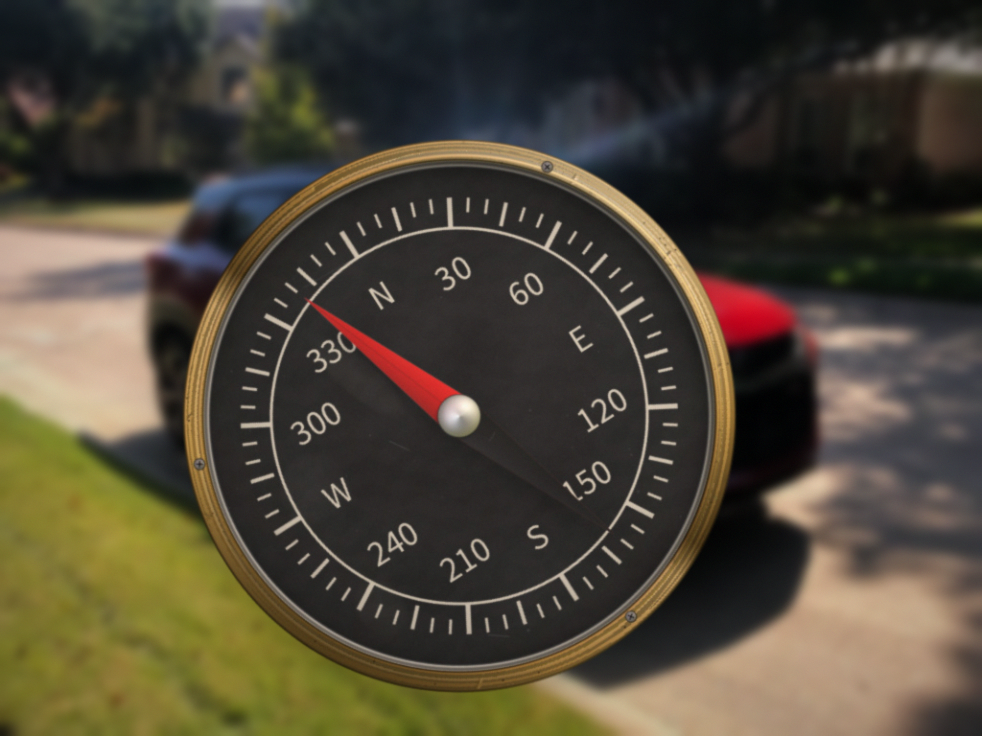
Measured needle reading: 340 °
